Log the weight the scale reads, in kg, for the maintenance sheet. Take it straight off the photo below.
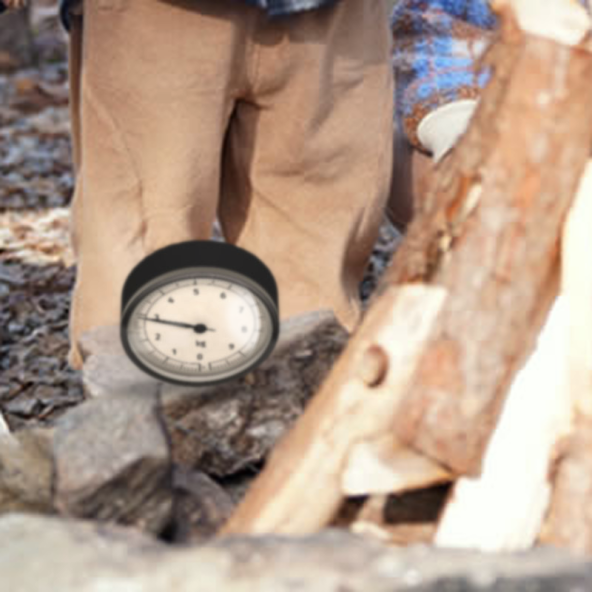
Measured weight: 3 kg
